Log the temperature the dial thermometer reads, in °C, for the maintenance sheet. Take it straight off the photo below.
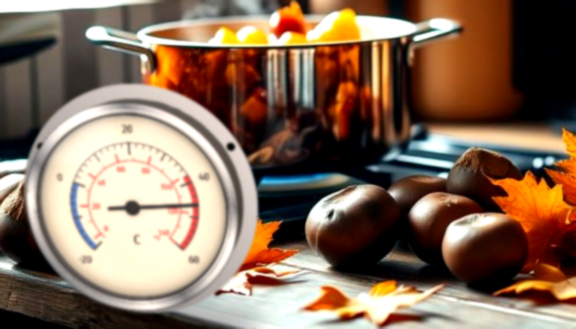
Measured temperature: 46 °C
